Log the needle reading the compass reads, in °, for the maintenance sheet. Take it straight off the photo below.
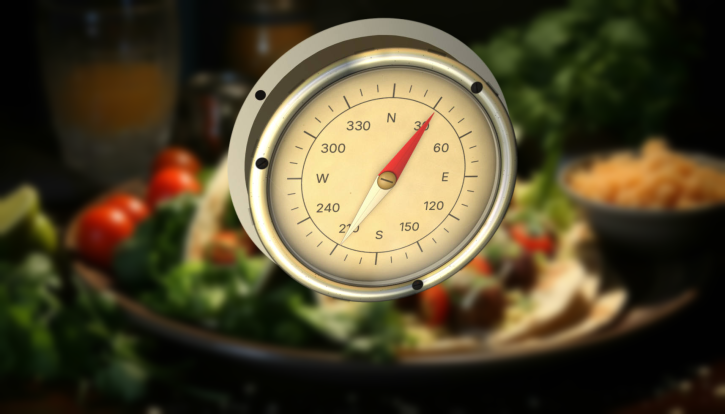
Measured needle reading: 30 °
